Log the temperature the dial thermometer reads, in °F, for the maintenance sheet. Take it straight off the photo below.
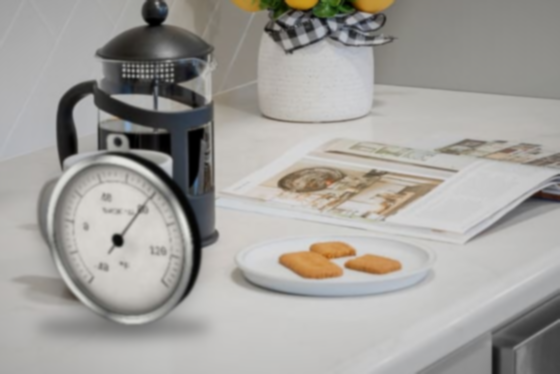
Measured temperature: 80 °F
